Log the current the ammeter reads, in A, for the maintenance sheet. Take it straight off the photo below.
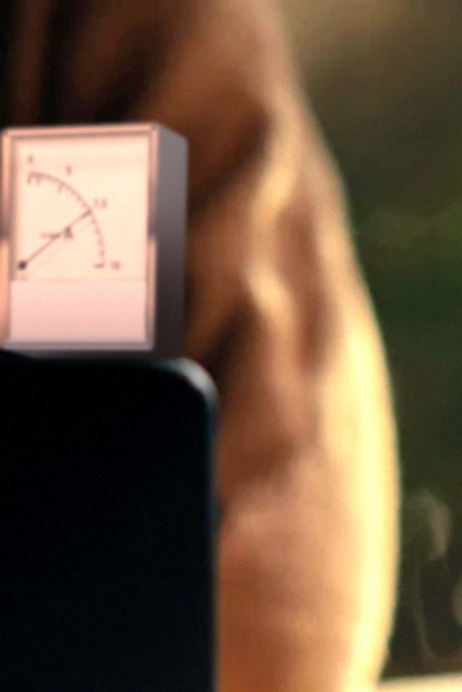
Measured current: 7.5 A
